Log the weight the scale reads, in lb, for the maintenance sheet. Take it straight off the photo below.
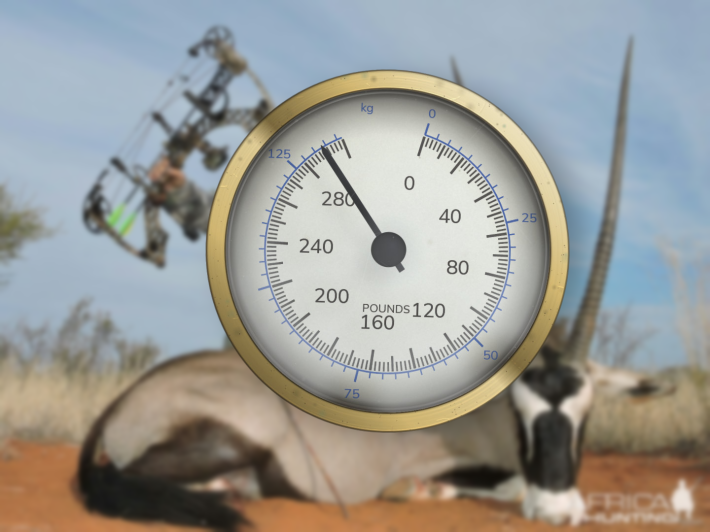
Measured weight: 290 lb
